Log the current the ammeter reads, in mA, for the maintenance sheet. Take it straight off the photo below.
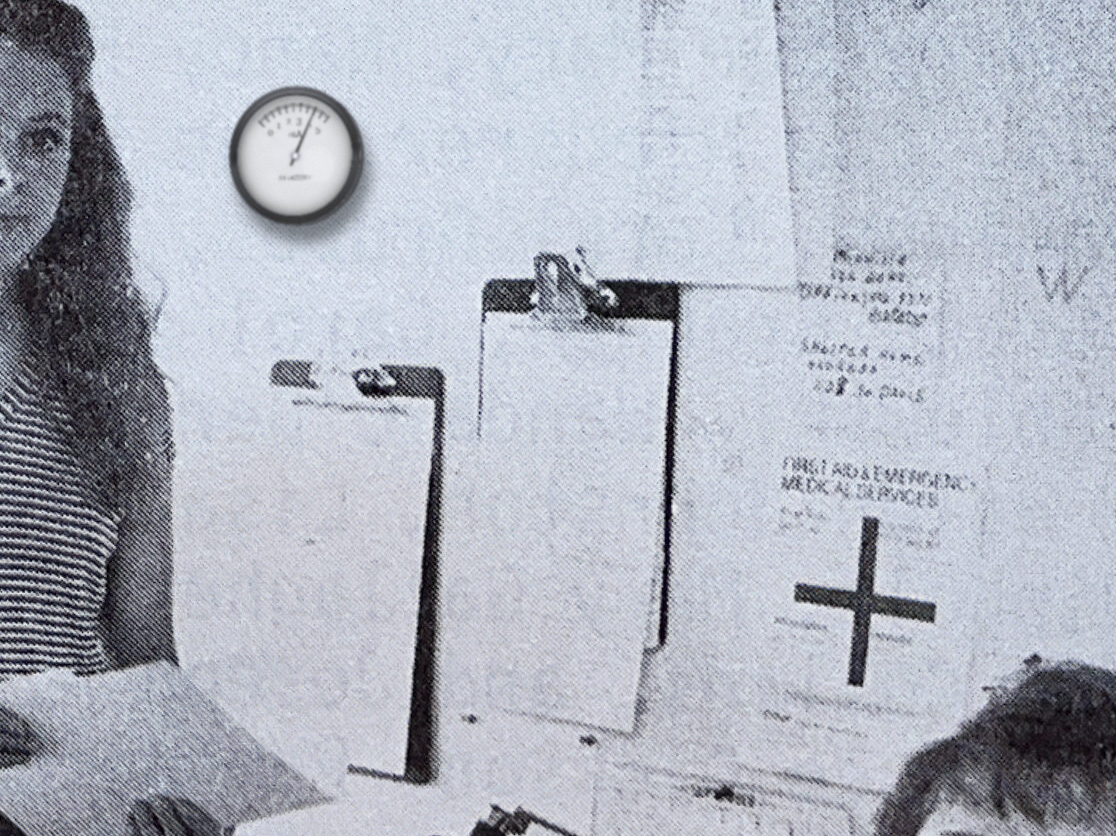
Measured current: 4 mA
